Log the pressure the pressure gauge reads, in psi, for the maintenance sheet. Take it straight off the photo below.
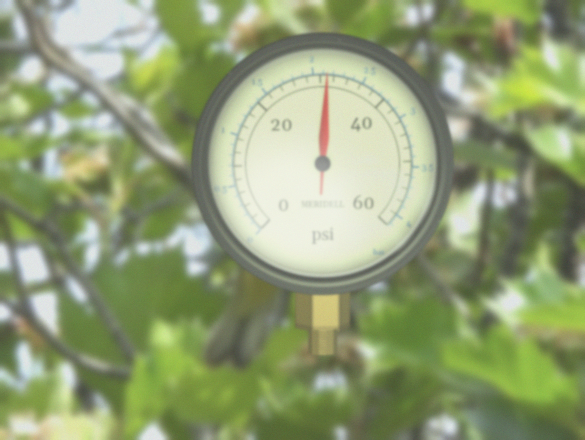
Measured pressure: 31 psi
